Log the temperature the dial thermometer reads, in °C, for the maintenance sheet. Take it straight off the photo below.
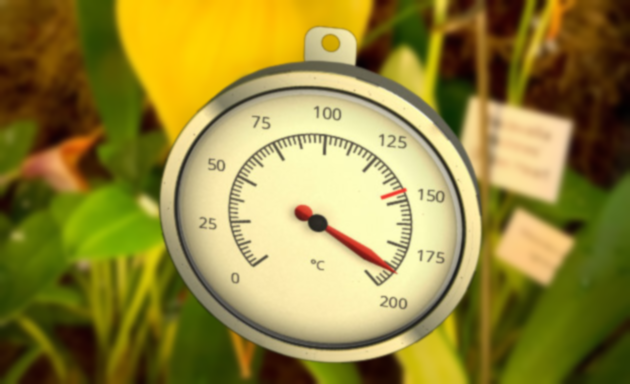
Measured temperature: 187.5 °C
